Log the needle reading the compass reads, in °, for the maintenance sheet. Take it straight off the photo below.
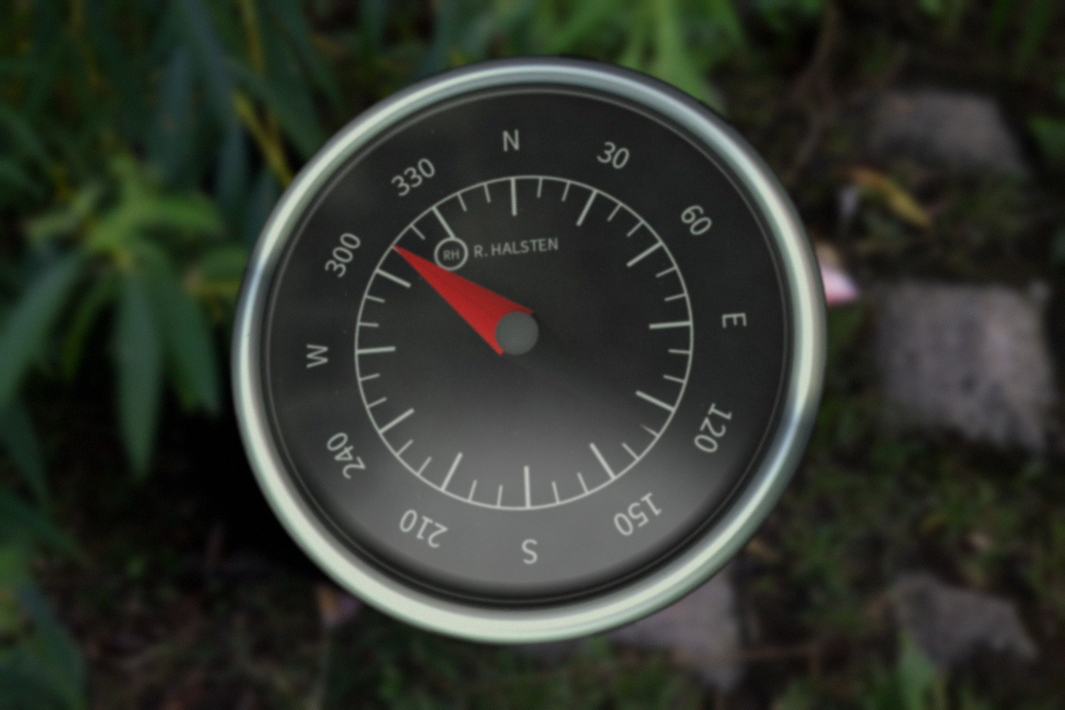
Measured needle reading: 310 °
